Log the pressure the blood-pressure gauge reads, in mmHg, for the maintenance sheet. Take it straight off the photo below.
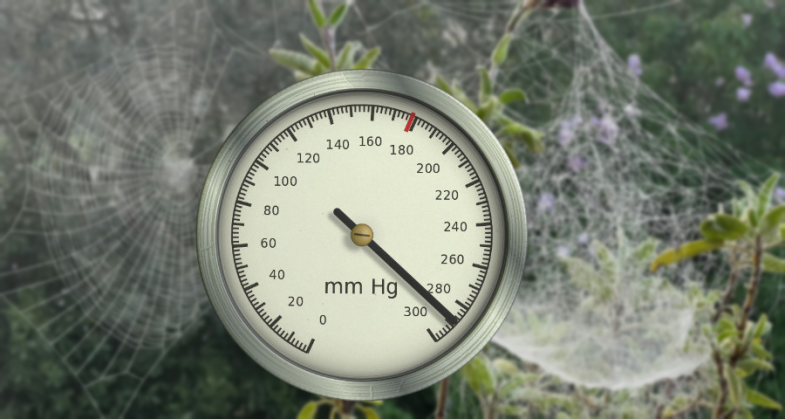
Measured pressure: 288 mmHg
